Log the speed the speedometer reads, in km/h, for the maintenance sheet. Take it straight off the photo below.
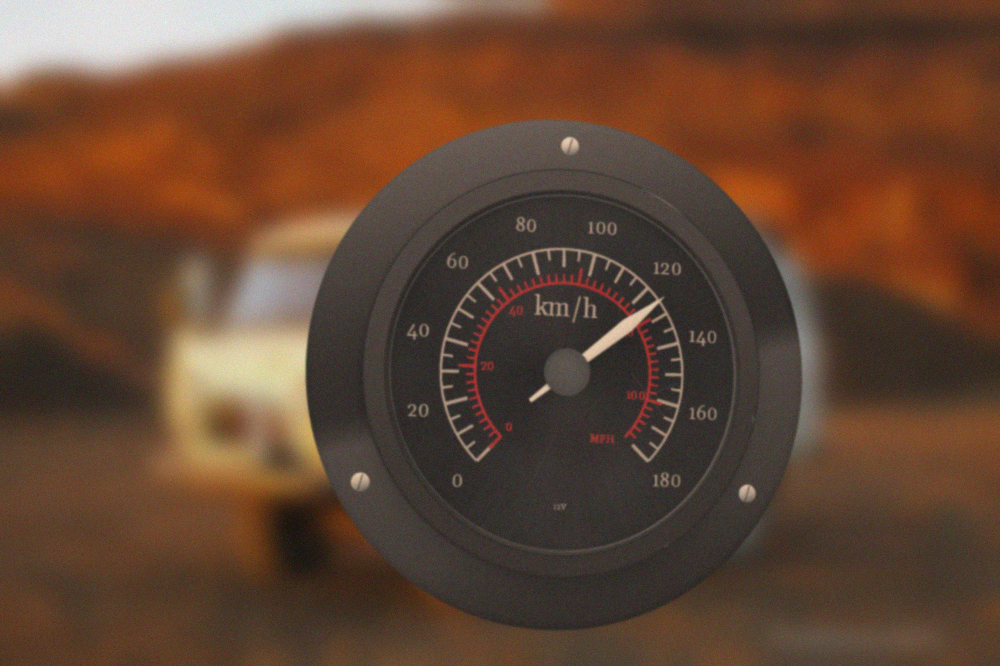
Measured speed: 125 km/h
